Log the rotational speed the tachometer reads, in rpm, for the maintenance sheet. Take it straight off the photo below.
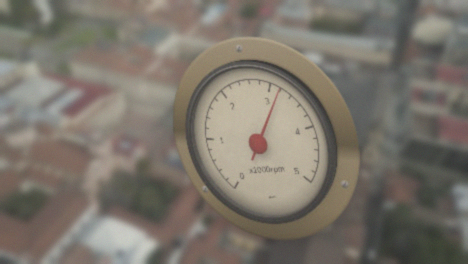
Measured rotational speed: 3200 rpm
